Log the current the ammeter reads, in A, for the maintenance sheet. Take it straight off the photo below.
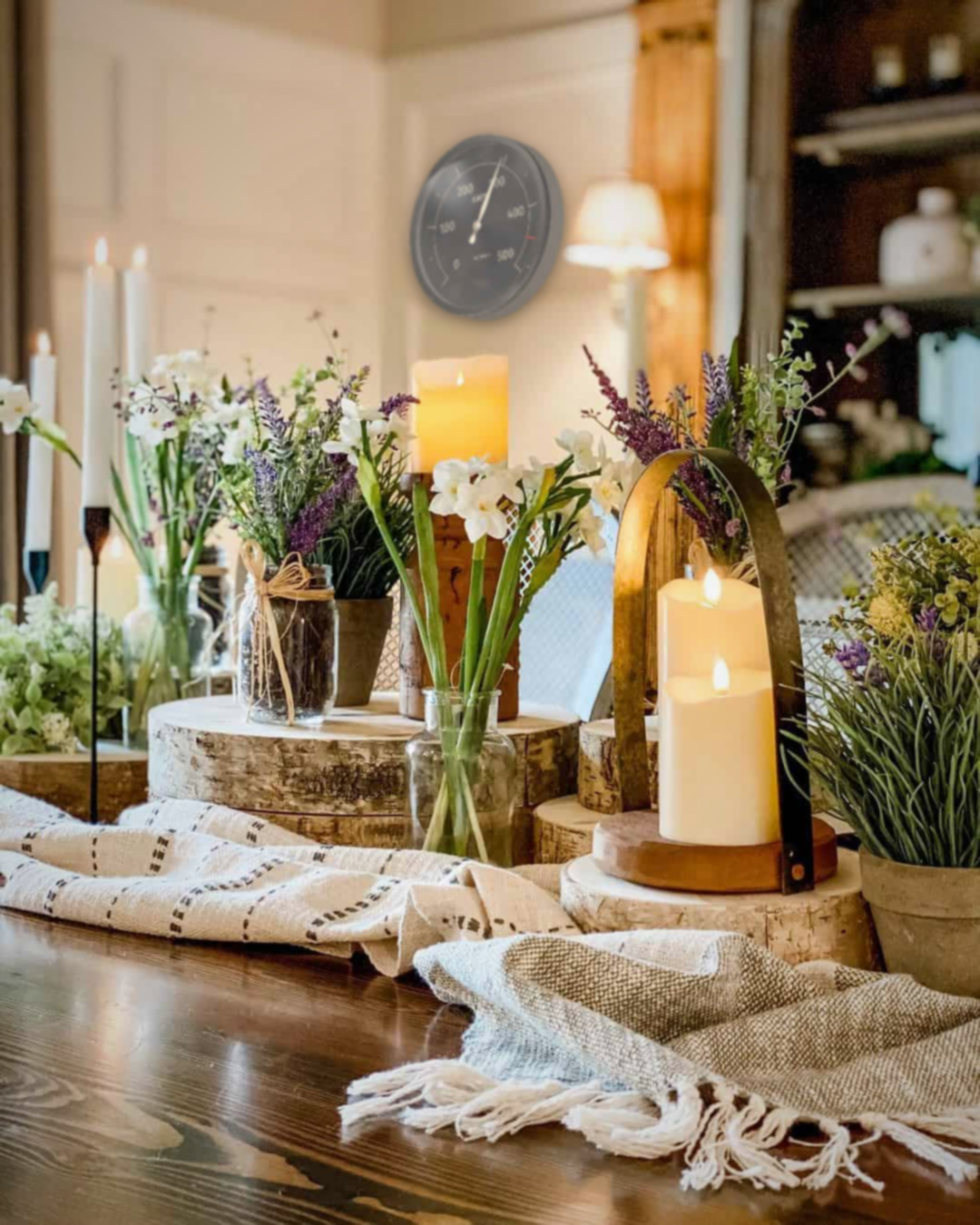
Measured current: 300 A
